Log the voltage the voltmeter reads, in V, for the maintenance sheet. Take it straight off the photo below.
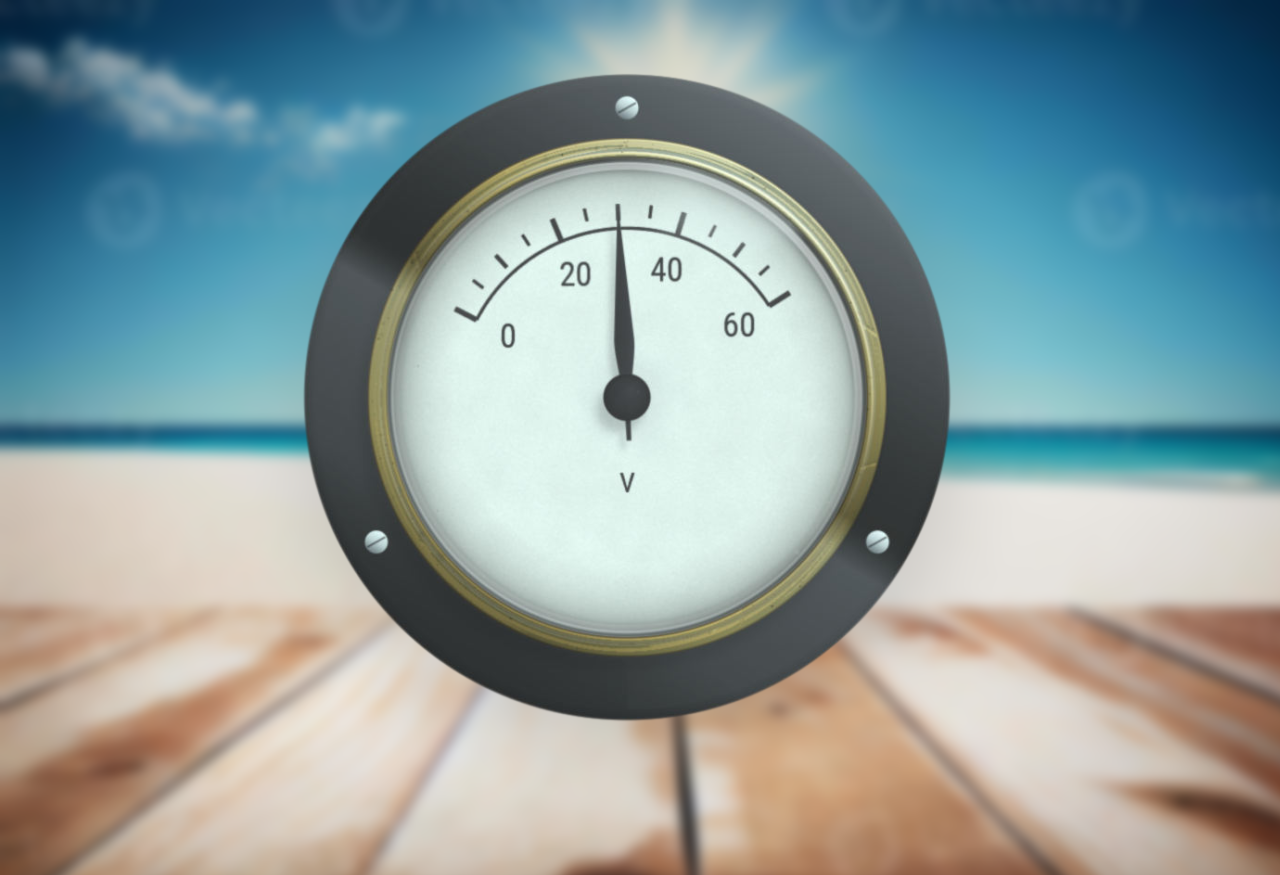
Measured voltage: 30 V
